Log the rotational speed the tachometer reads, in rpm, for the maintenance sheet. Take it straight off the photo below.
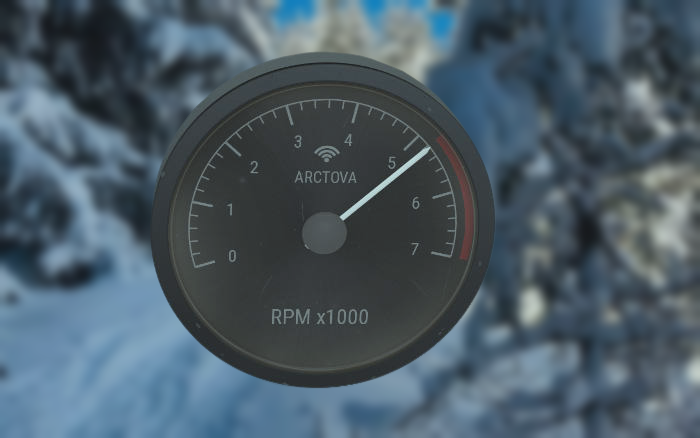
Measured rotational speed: 5200 rpm
